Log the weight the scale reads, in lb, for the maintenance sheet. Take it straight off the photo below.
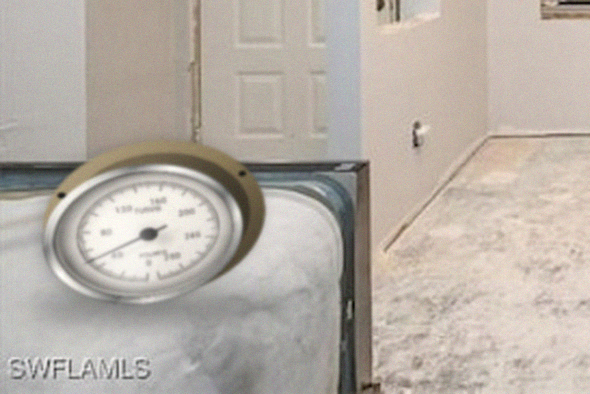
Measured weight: 50 lb
